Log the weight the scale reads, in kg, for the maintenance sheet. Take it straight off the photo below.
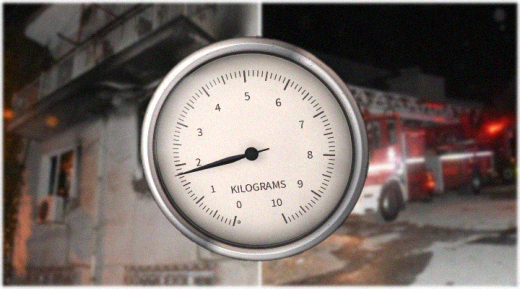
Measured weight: 1.8 kg
